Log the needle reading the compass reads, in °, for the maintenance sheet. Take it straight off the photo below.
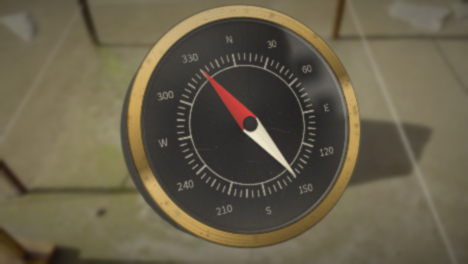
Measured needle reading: 330 °
